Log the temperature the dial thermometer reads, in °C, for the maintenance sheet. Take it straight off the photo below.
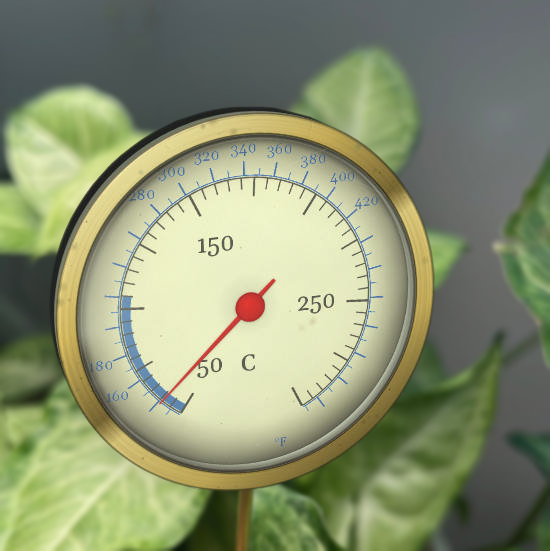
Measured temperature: 60 °C
